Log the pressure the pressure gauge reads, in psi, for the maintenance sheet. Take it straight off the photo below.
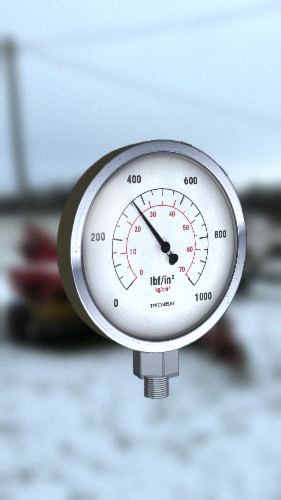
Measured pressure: 350 psi
